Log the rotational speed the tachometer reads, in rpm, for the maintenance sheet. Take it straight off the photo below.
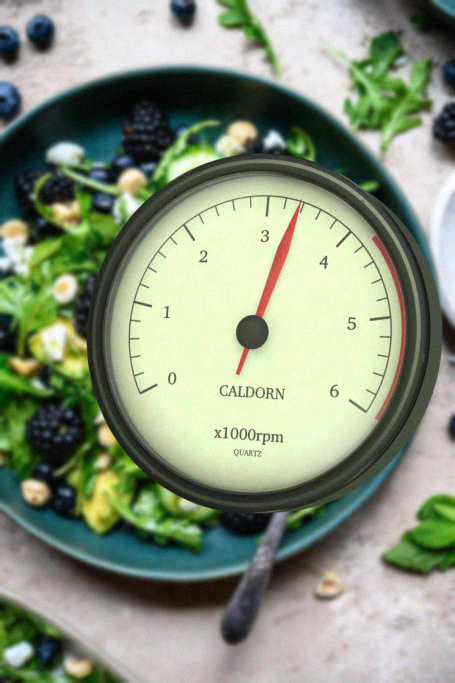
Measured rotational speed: 3400 rpm
